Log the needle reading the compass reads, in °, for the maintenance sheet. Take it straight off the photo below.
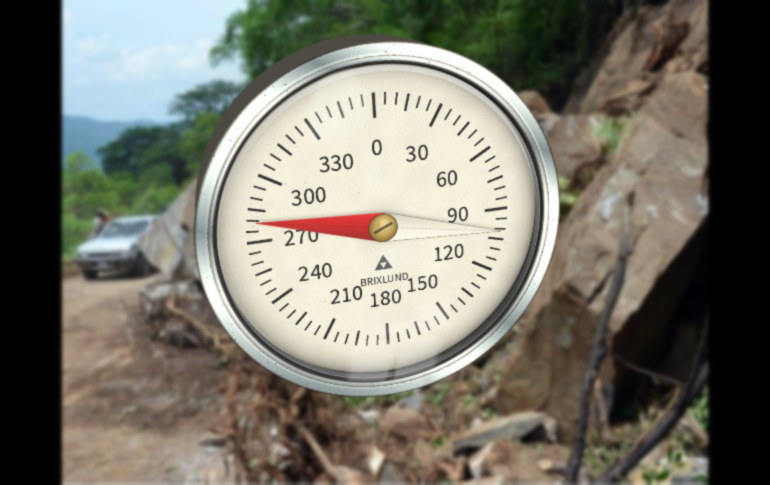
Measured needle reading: 280 °
